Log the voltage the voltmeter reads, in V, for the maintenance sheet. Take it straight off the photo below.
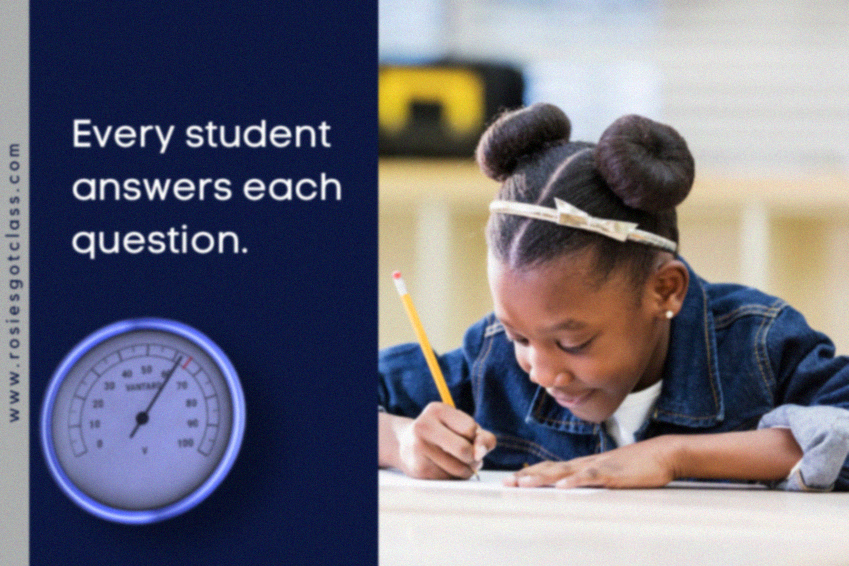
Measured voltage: 62.5 V
